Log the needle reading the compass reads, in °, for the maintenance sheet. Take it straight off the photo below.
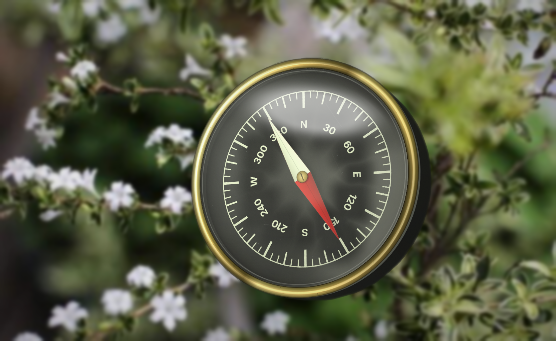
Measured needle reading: 150 °
